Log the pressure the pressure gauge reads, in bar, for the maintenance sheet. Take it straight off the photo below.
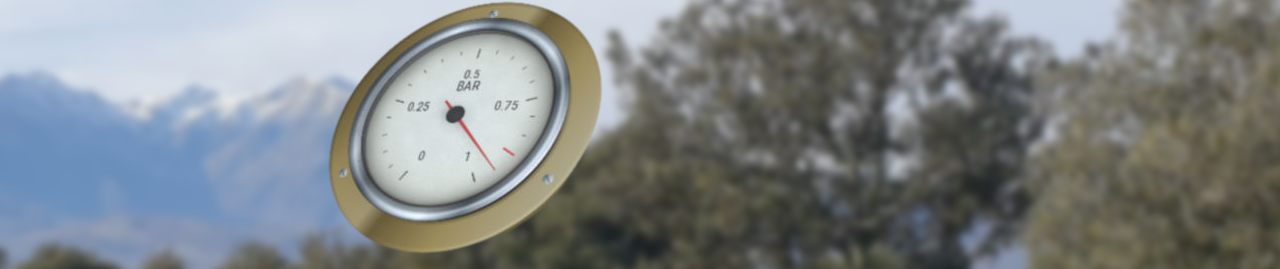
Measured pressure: 0.95 bar
